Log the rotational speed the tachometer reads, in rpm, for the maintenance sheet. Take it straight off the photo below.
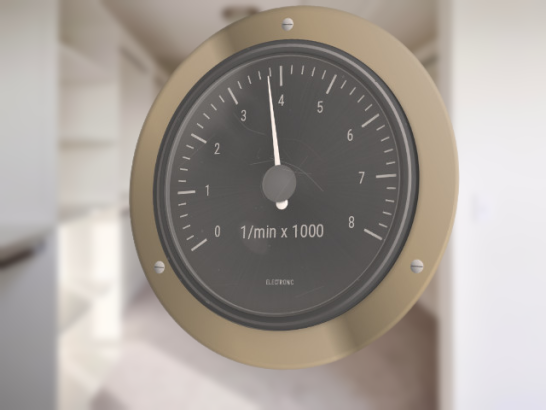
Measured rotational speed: 3800 rpm
